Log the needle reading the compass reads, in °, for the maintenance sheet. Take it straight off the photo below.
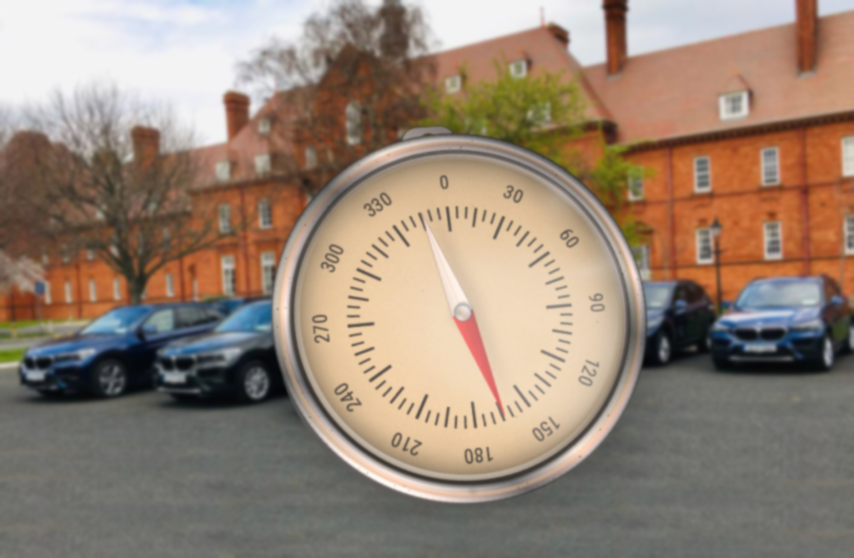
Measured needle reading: 165 °
